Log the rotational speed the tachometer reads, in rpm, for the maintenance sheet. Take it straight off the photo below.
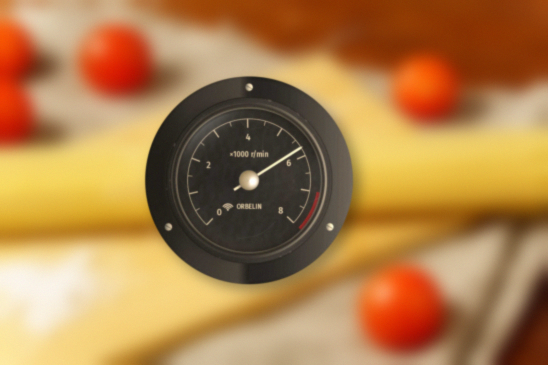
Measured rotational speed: 5750 rpm
